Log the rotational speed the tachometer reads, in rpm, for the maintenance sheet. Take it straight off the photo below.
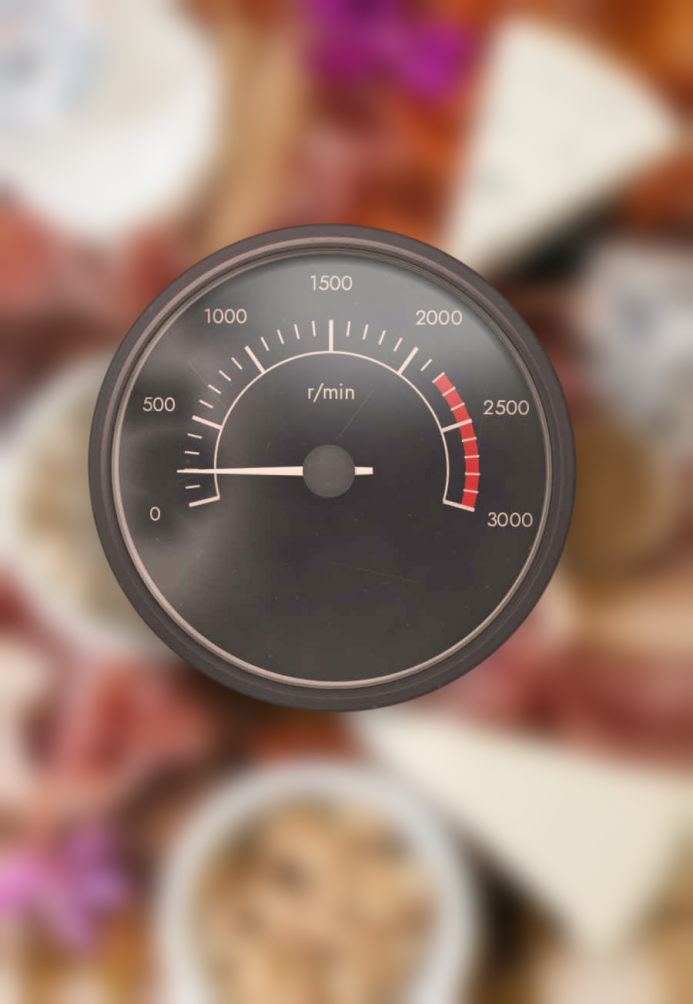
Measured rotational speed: 200 rpm
